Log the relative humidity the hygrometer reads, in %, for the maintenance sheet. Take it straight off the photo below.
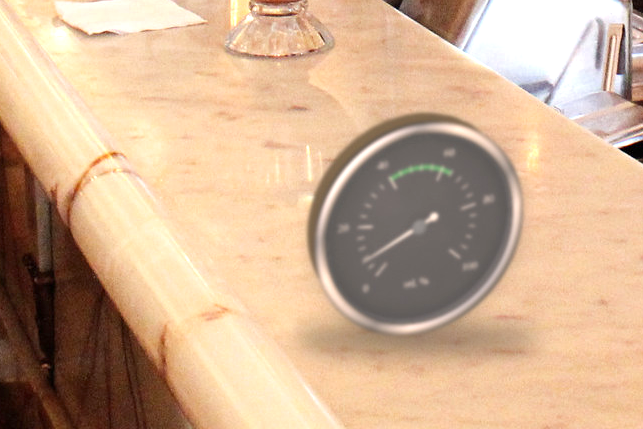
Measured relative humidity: 8 %
